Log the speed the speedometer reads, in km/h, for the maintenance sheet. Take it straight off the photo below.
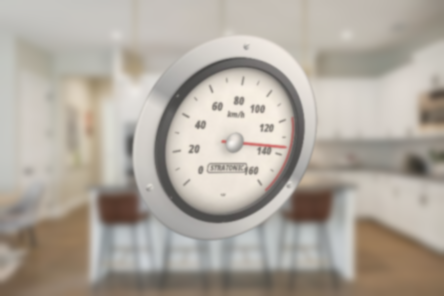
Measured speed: 135 km/h
